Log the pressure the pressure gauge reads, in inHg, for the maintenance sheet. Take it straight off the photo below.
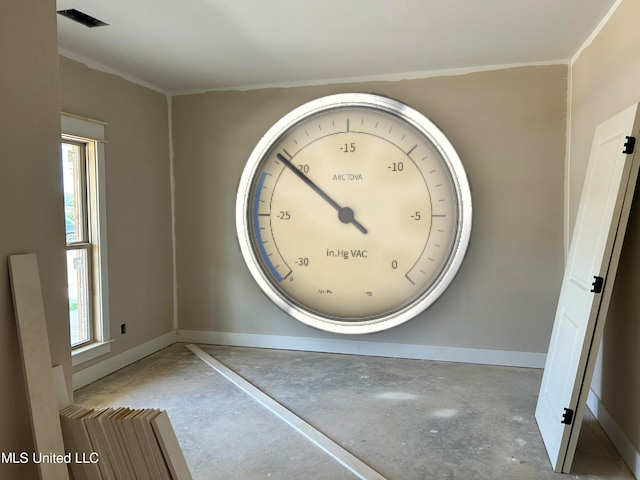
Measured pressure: -20.5 inHg
